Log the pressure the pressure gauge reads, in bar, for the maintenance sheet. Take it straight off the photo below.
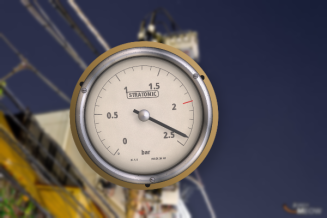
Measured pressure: 2.4 bar
